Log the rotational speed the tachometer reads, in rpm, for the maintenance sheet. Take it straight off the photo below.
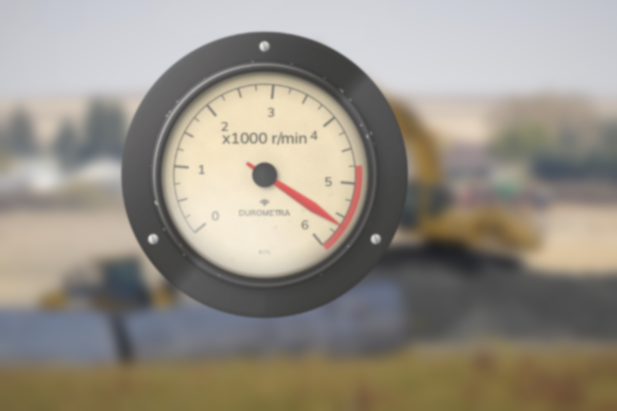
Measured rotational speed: 5625 rpm
